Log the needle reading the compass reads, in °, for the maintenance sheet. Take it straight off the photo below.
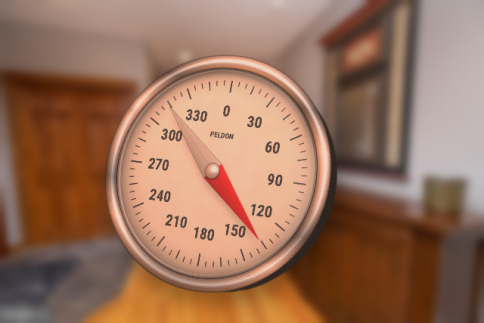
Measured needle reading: 135 °
